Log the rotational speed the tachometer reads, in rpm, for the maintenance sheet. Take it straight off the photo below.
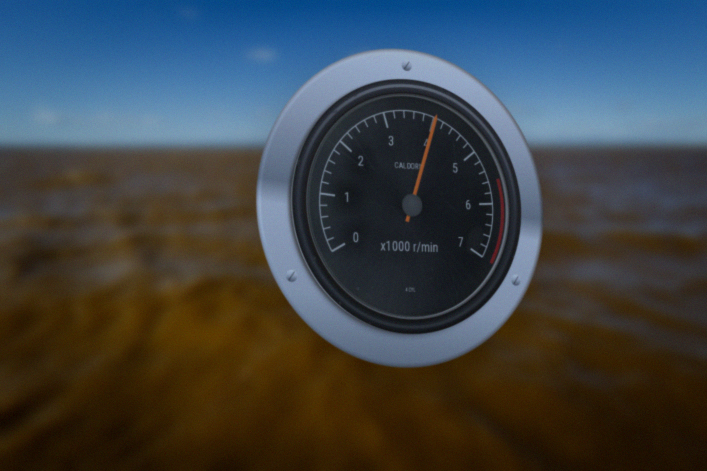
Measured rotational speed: 4000 rpm
